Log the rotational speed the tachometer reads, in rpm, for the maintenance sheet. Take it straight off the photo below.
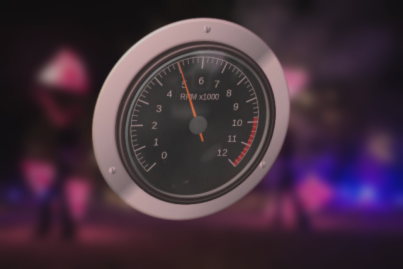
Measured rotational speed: 5000 rpm
